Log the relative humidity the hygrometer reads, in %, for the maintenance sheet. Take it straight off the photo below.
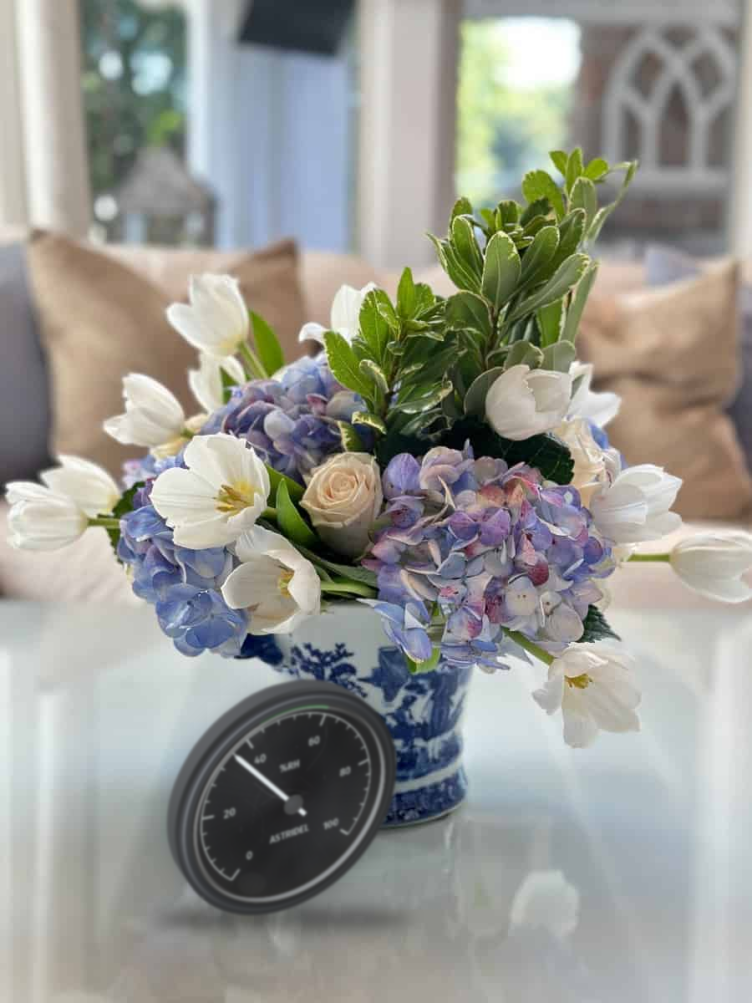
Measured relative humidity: 36 %
